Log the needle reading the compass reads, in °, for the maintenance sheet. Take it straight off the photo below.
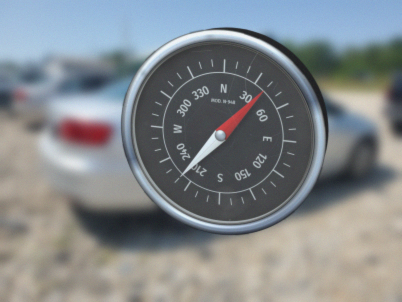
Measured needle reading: 40 °
